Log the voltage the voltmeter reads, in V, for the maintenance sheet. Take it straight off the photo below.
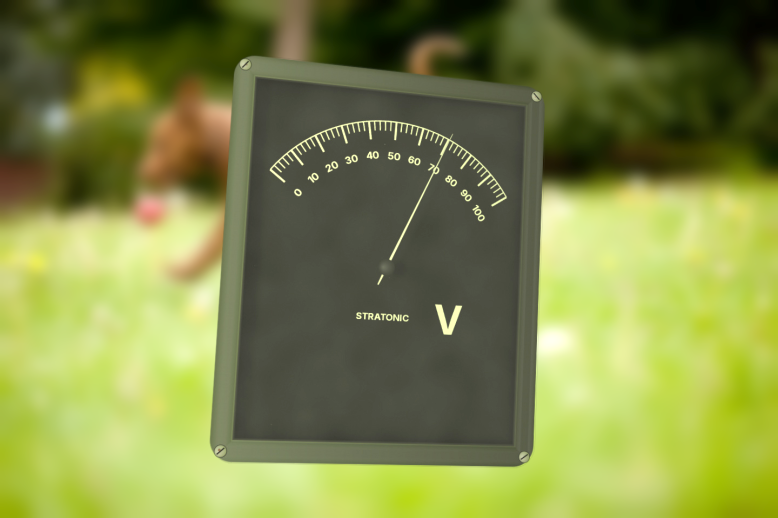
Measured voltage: 70 V
